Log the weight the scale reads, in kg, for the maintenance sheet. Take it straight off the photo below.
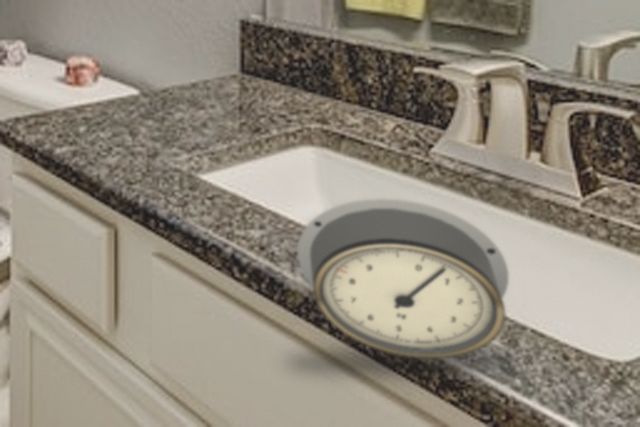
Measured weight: 0.5 kg
